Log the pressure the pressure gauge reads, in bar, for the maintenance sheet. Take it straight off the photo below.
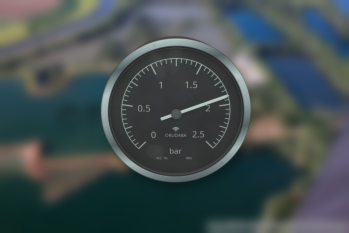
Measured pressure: 1.9 bar
